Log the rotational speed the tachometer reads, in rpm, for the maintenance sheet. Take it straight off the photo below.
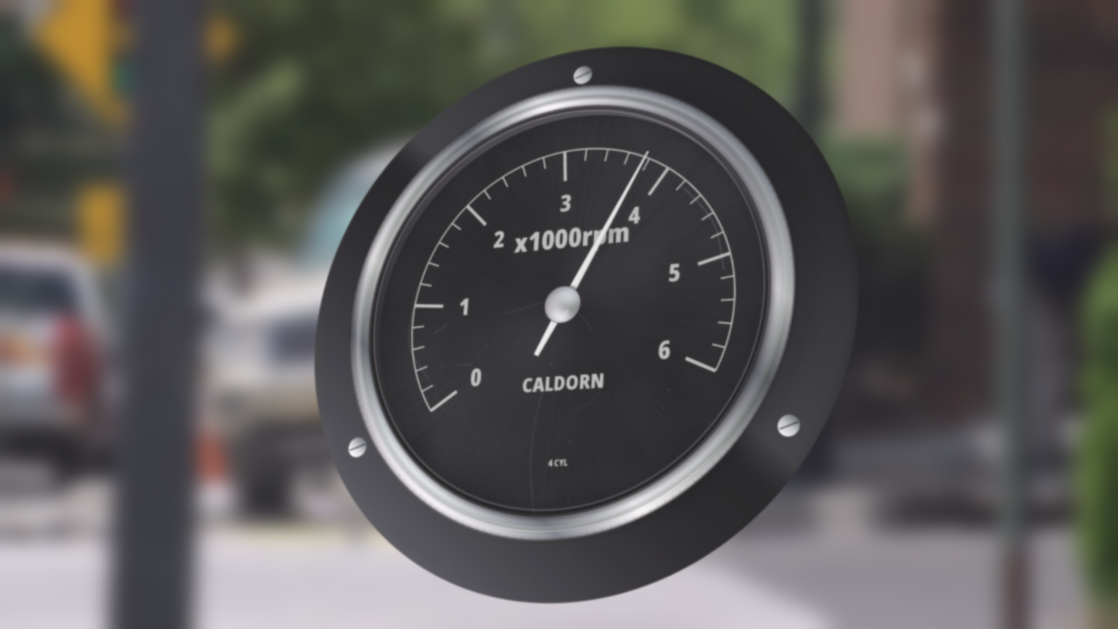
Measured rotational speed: 3800 rpm
